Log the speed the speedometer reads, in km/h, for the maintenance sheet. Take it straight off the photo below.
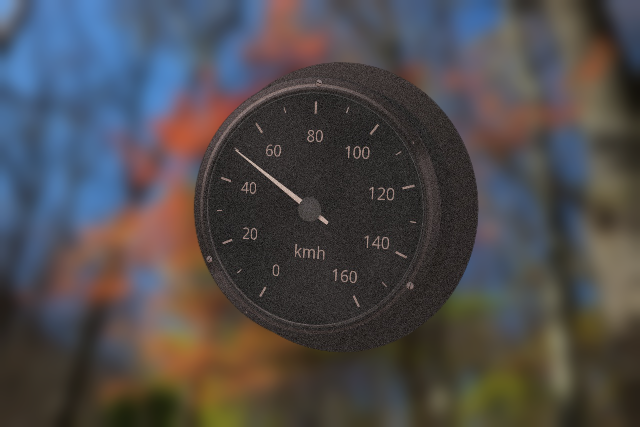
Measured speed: 50 km/h
